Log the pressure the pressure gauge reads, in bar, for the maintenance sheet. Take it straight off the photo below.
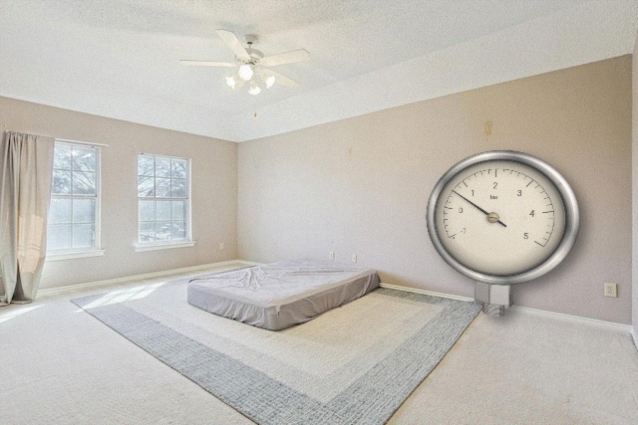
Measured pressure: 0.6 bar
